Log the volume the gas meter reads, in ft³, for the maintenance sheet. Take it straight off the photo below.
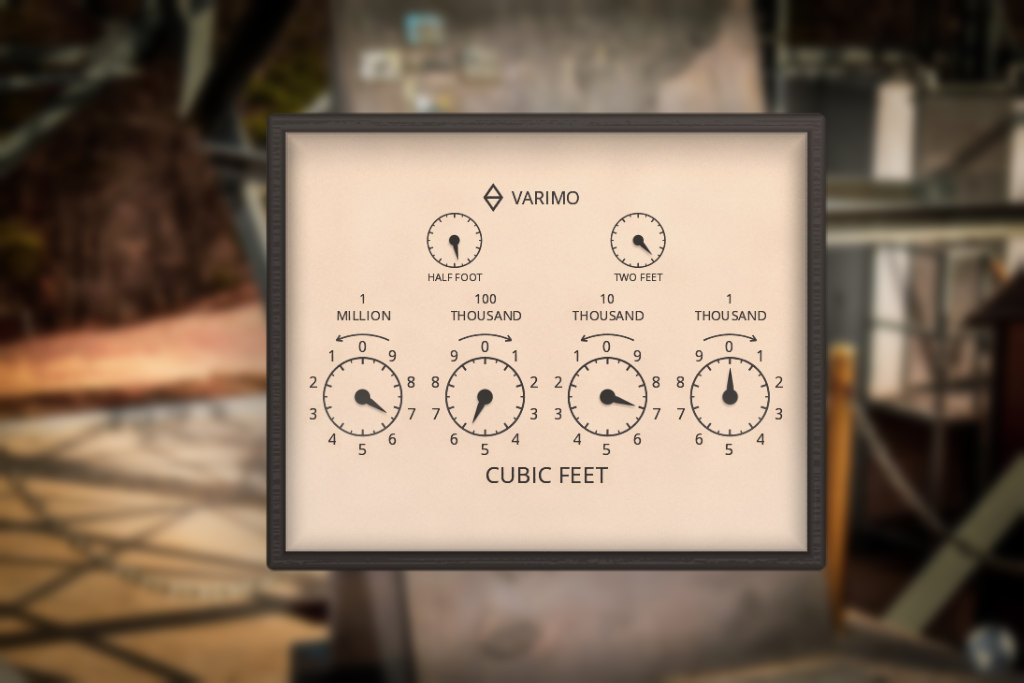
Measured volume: 657000 ft³
